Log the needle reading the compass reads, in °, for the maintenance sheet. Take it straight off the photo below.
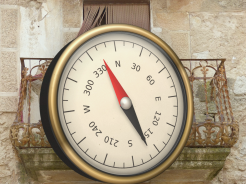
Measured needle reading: 340 °
